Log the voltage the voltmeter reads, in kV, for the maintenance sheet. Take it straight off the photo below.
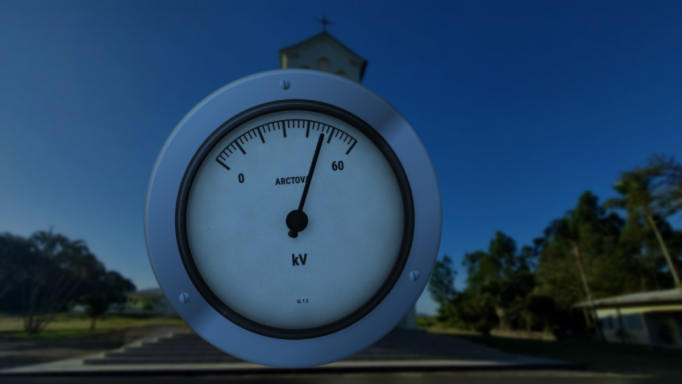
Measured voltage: 46 kV
